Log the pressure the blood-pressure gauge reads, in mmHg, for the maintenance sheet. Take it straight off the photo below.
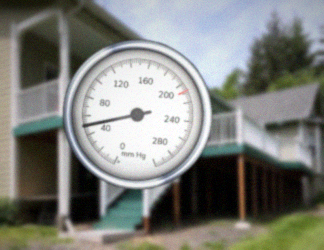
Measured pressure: 50 mmHg
